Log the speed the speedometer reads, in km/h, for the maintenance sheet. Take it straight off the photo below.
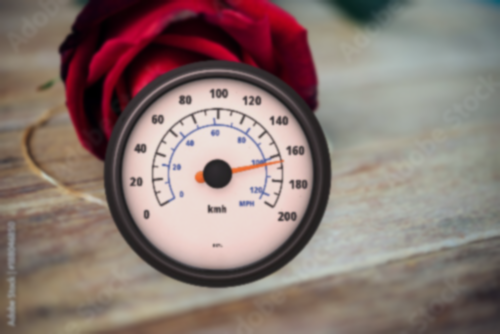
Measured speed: 165 km/h
